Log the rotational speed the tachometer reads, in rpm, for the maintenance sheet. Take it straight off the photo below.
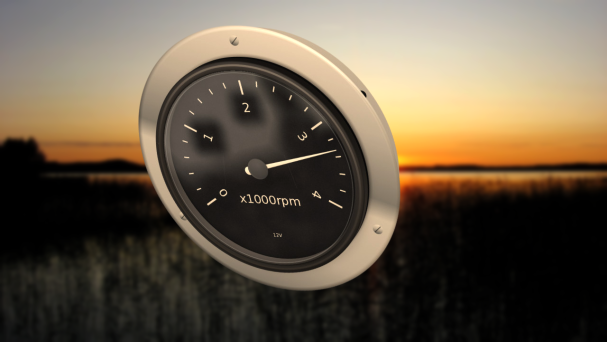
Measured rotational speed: 3300 rpm
